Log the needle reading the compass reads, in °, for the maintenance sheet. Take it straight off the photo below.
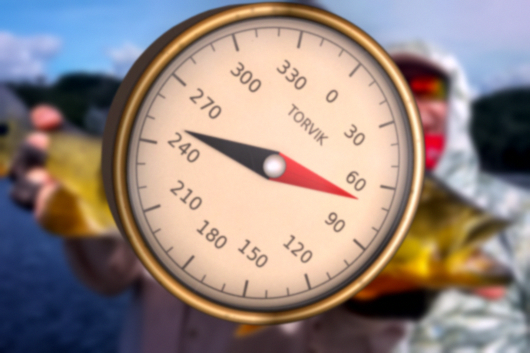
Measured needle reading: 70 °
